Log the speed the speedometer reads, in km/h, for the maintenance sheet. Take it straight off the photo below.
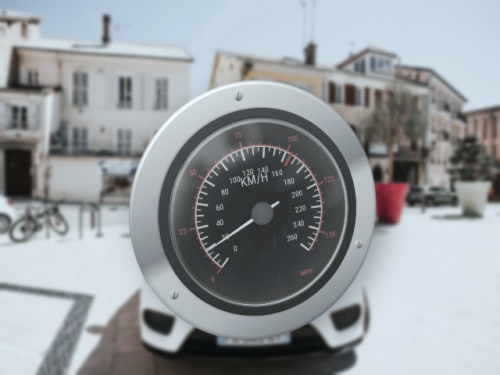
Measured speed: 20 km/h
